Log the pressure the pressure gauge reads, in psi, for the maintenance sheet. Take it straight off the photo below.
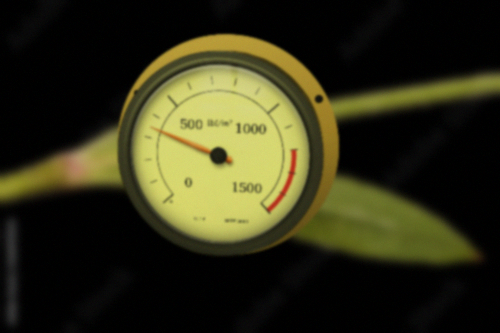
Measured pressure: 350 psi
